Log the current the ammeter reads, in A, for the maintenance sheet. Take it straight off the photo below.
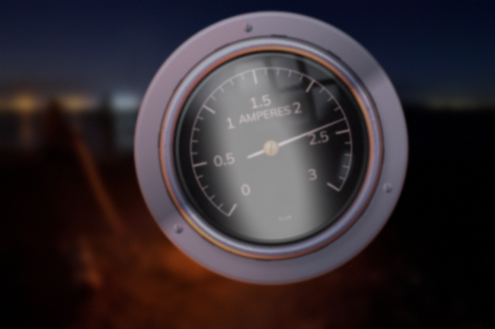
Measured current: 2.4 A
